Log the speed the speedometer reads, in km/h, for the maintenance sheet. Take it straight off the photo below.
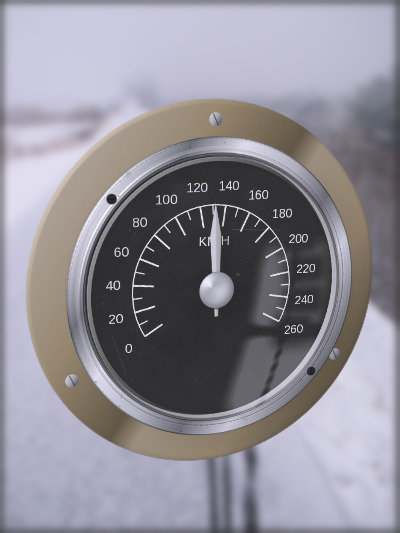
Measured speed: 130 km/h
